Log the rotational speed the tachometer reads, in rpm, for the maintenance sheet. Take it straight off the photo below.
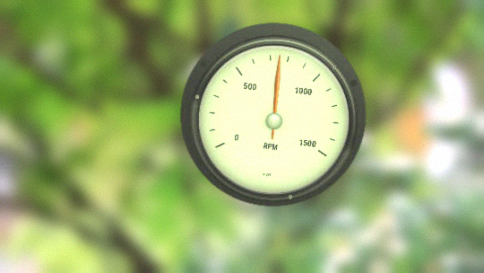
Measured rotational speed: 750 rpm
